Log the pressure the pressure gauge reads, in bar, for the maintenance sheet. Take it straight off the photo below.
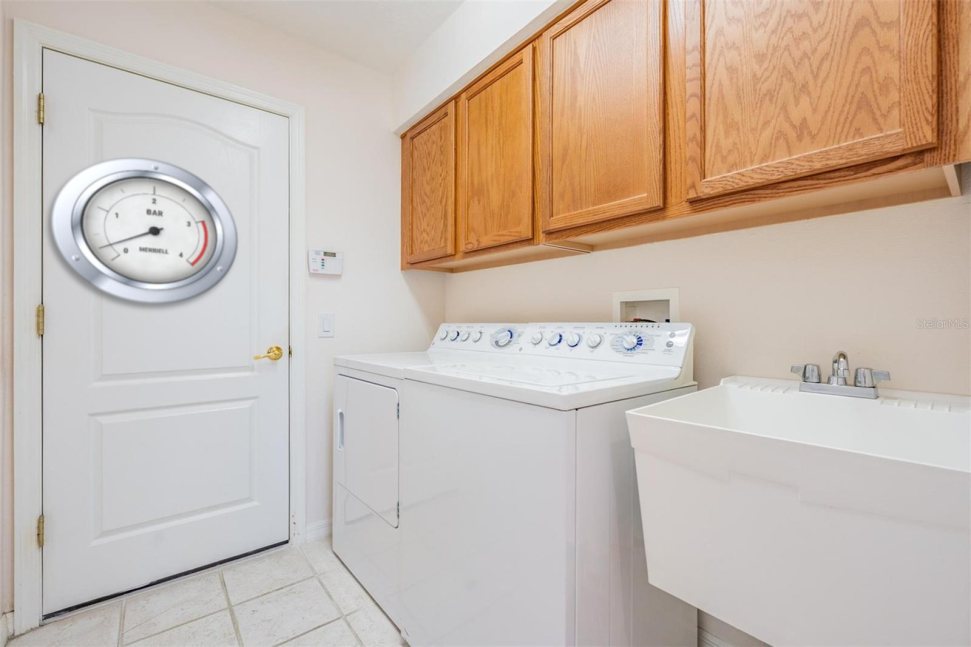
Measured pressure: 0.25 bar
